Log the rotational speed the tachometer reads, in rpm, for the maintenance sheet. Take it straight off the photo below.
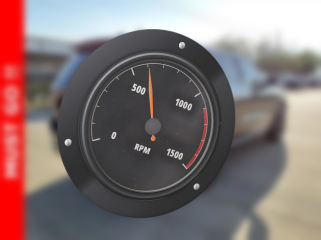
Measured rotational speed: 600 rpm
